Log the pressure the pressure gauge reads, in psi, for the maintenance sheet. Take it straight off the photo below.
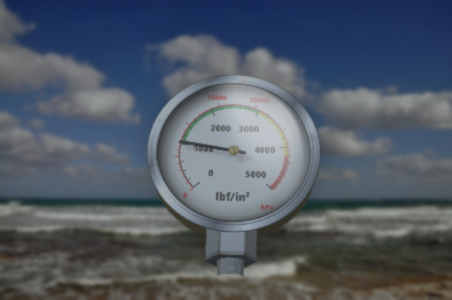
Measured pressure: 1000 psi
